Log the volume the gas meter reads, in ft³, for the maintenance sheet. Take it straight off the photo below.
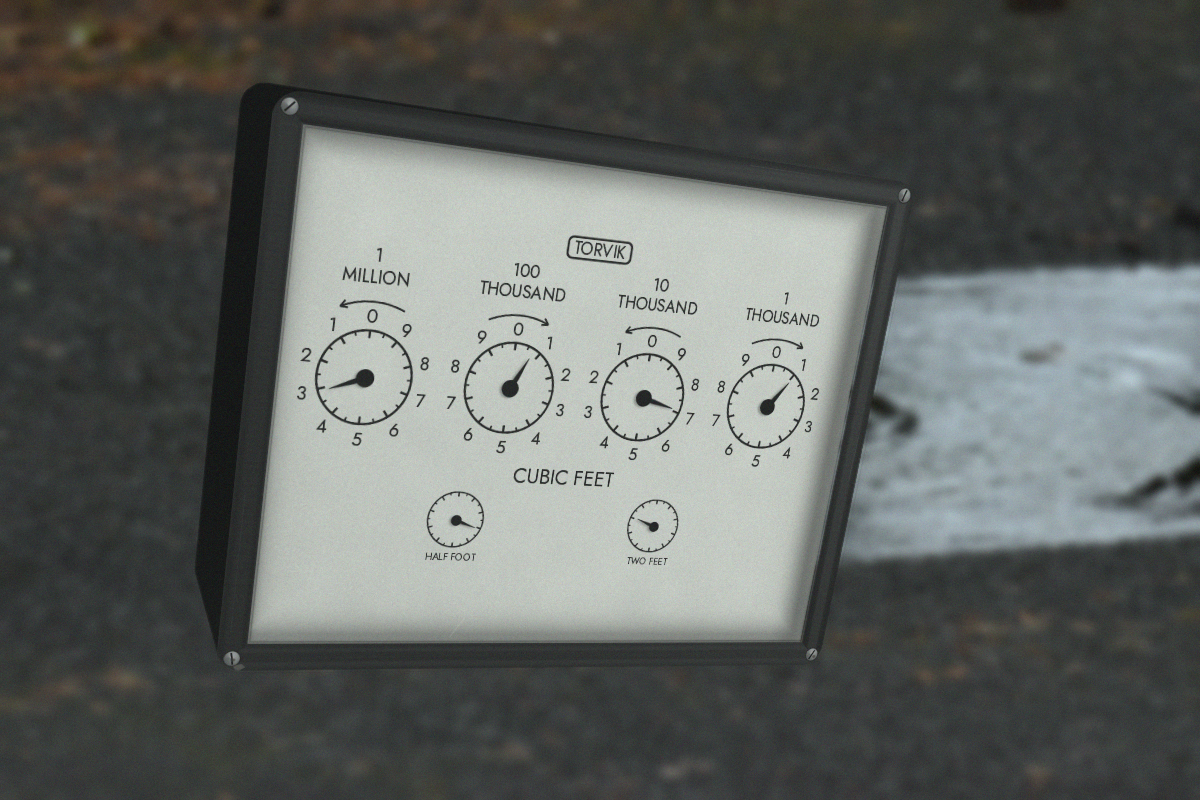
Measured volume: 307100 ft³
